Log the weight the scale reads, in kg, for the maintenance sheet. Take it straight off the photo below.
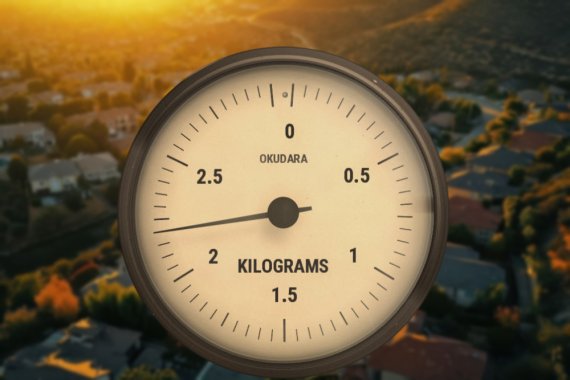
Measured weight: 2.2 kg
